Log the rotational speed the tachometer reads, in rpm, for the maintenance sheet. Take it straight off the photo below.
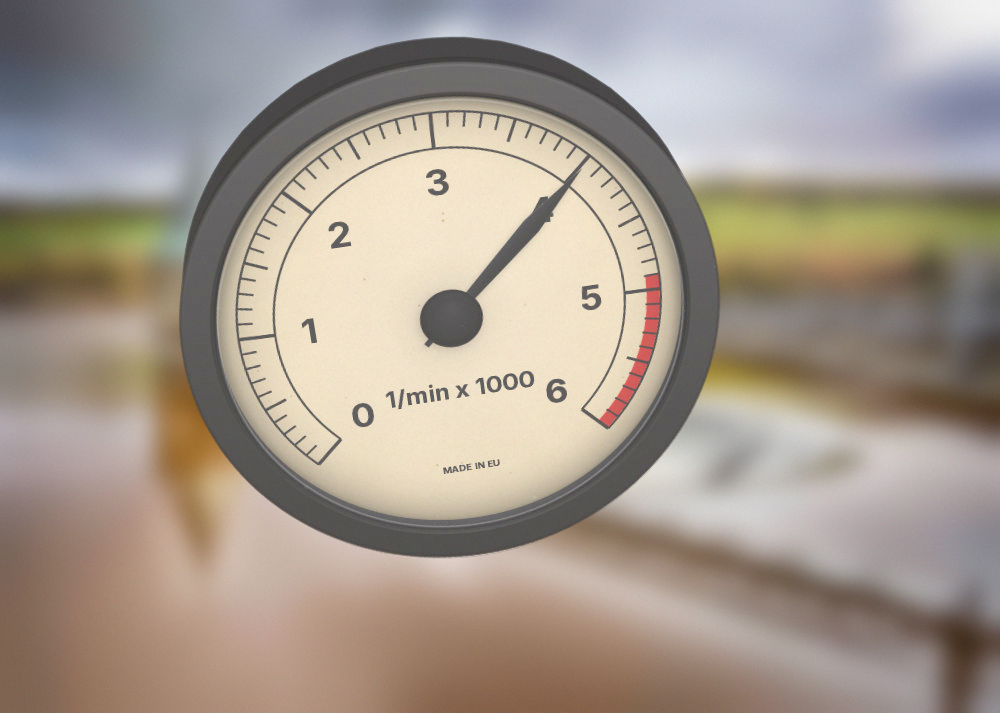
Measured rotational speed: 4000 rpm
